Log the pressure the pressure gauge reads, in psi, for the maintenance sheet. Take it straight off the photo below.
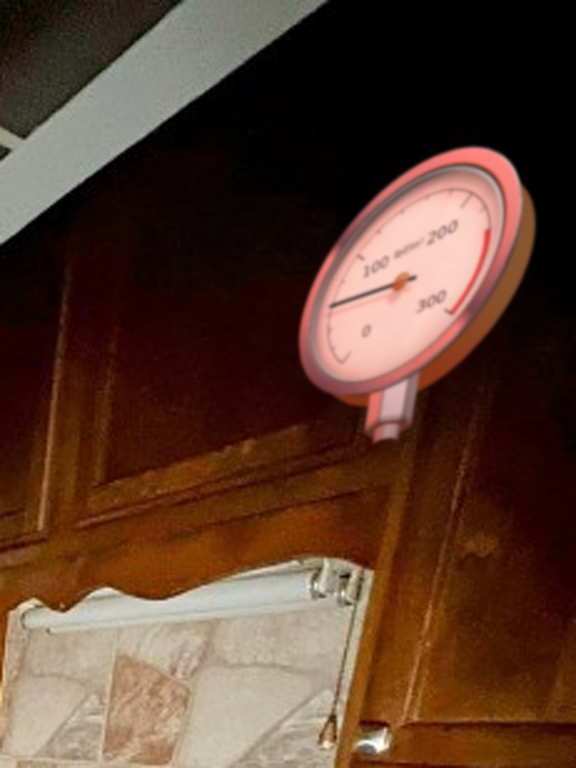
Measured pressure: 60 psi
